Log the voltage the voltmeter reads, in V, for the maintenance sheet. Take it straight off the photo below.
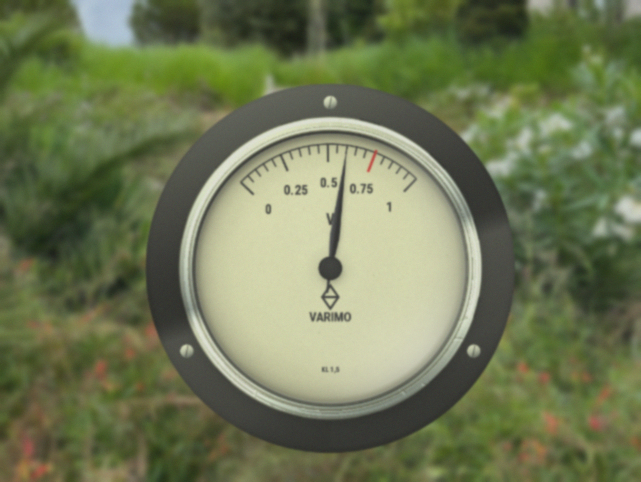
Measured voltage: 0.6 V
